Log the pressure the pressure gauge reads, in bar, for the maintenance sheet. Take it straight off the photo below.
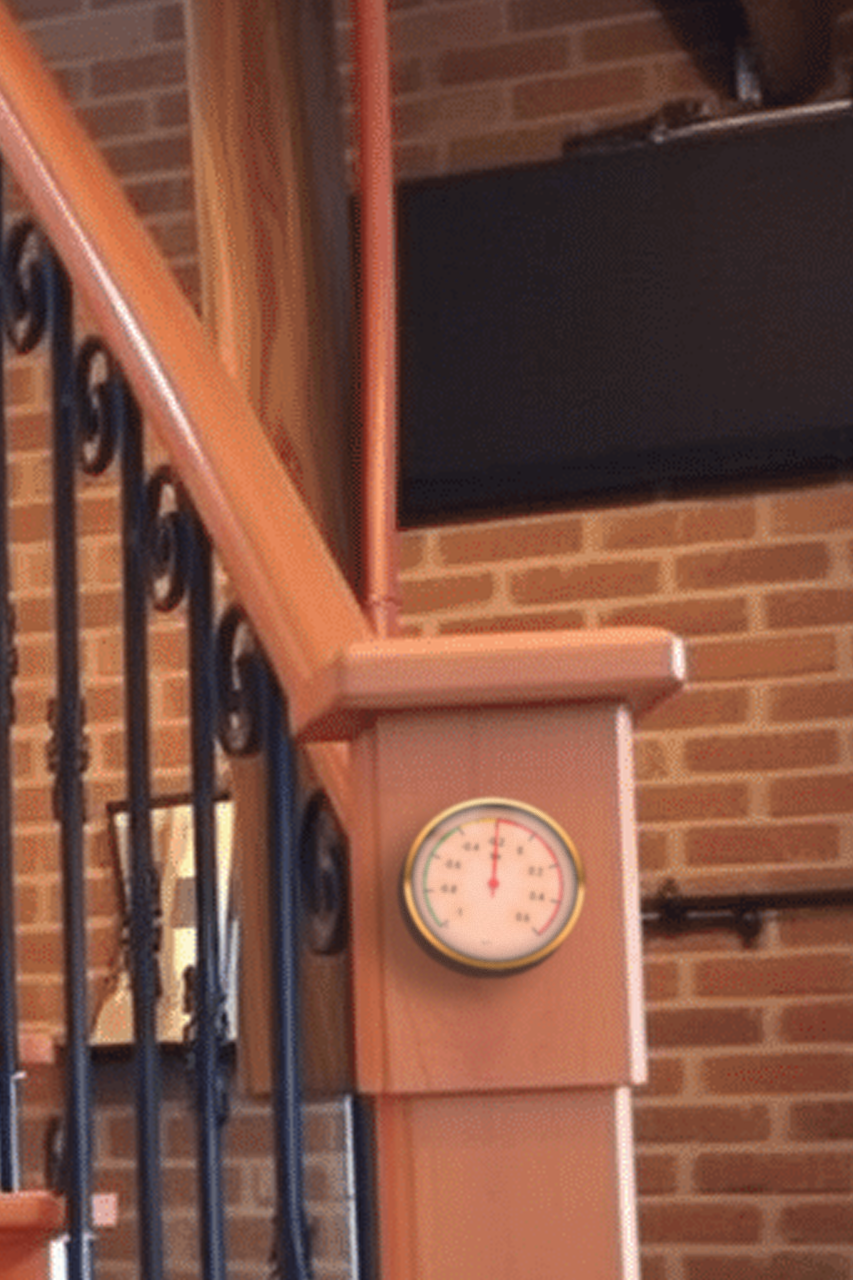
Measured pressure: -0.2 bar
